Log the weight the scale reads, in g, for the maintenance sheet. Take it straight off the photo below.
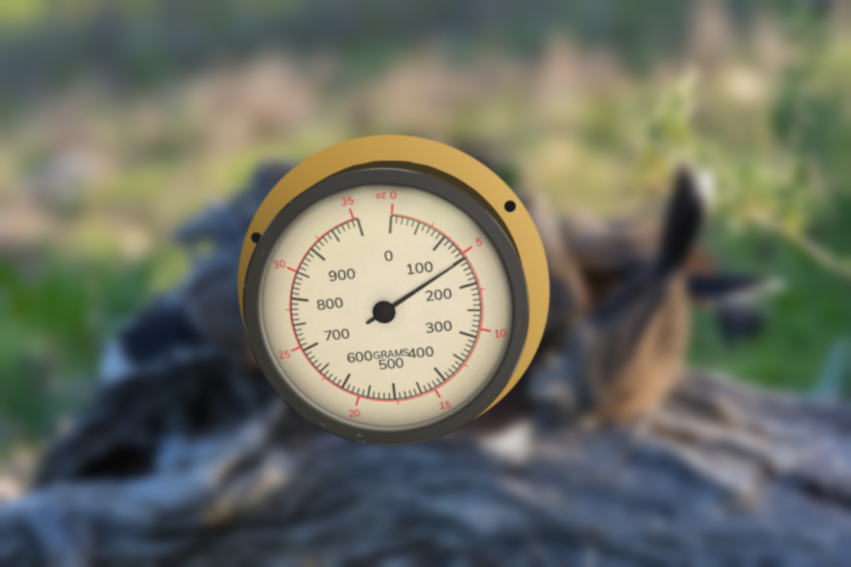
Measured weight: 150 g
